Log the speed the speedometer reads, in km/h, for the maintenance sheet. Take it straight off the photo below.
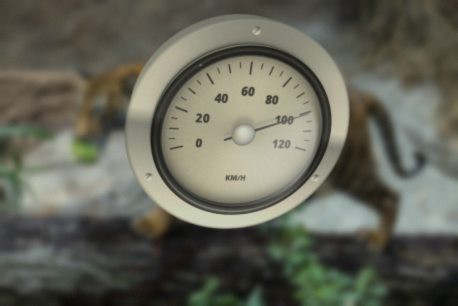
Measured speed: 100 km/h
